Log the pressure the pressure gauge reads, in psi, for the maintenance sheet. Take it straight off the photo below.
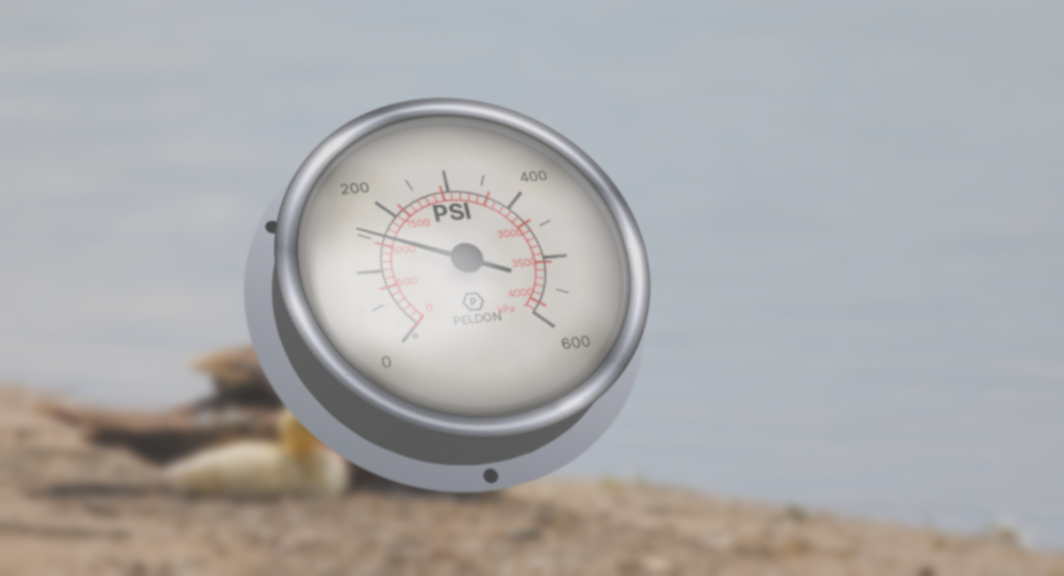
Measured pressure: 150 psi
